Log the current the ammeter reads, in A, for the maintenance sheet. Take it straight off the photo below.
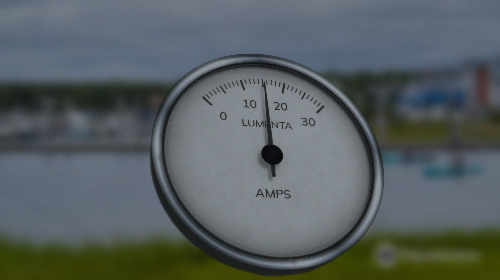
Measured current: 15 A
